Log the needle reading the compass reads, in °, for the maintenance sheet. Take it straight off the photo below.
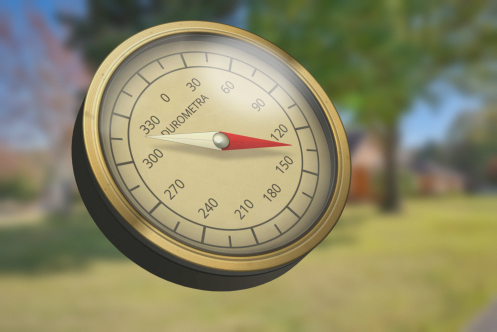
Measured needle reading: 135 °
